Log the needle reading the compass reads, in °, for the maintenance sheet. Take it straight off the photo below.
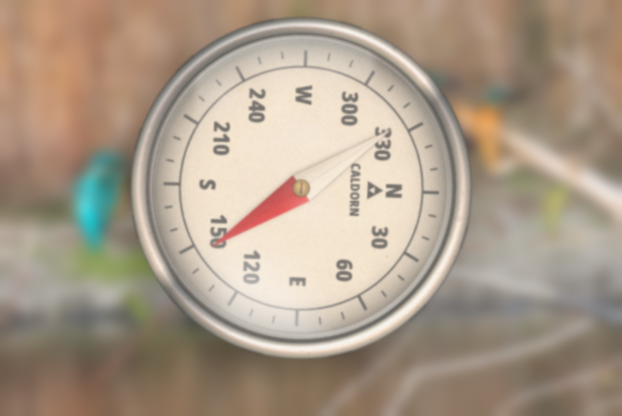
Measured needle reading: 145 °
